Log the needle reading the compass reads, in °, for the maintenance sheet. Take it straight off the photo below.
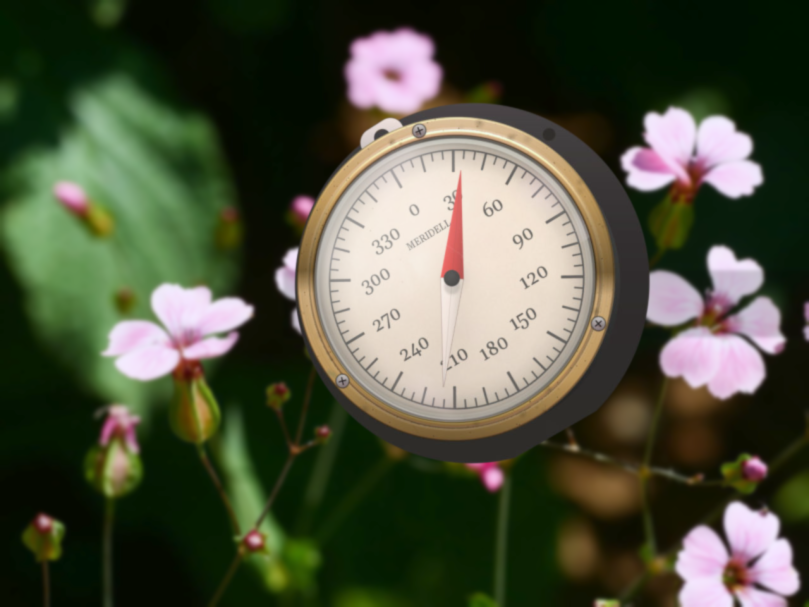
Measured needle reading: 35 °
